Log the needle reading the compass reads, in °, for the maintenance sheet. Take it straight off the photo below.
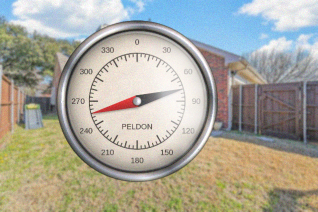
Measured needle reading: 255 °
